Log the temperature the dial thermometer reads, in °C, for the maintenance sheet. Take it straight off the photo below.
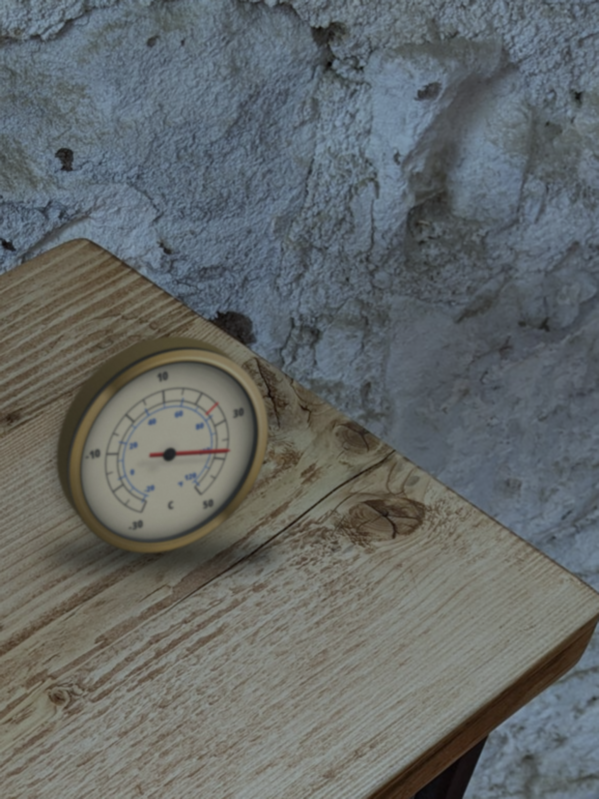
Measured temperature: 37.5 °C
